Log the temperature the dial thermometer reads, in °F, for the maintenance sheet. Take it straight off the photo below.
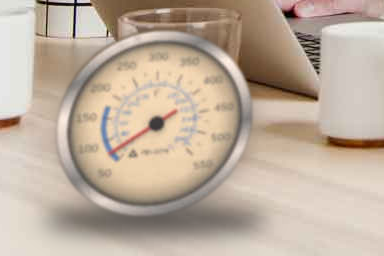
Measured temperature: 75 °F
